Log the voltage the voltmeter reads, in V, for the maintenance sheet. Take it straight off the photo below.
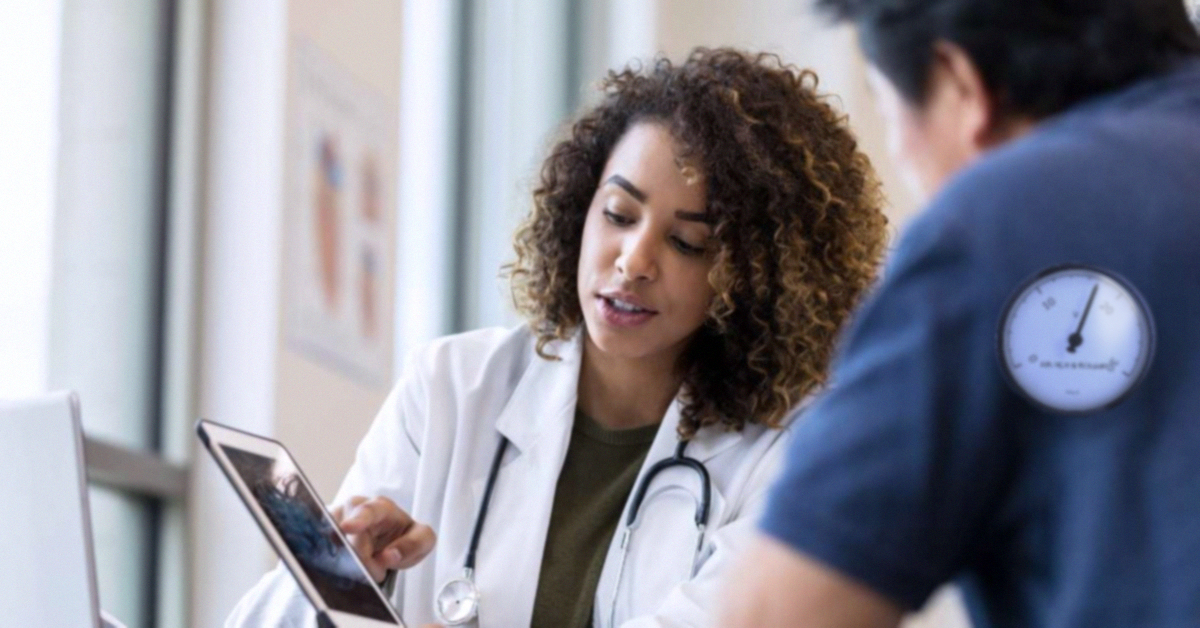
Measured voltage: 17 V
